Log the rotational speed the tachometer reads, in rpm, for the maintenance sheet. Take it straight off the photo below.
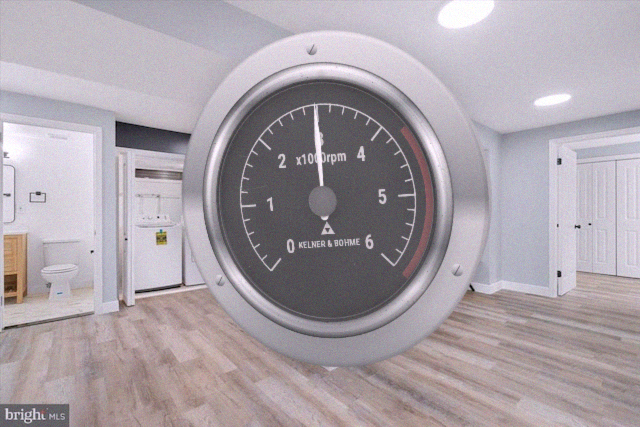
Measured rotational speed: 3000 rpm
